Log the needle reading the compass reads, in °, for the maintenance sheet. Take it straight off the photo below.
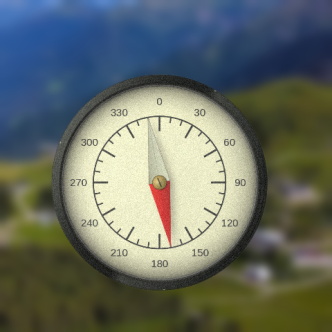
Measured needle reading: 170 °
